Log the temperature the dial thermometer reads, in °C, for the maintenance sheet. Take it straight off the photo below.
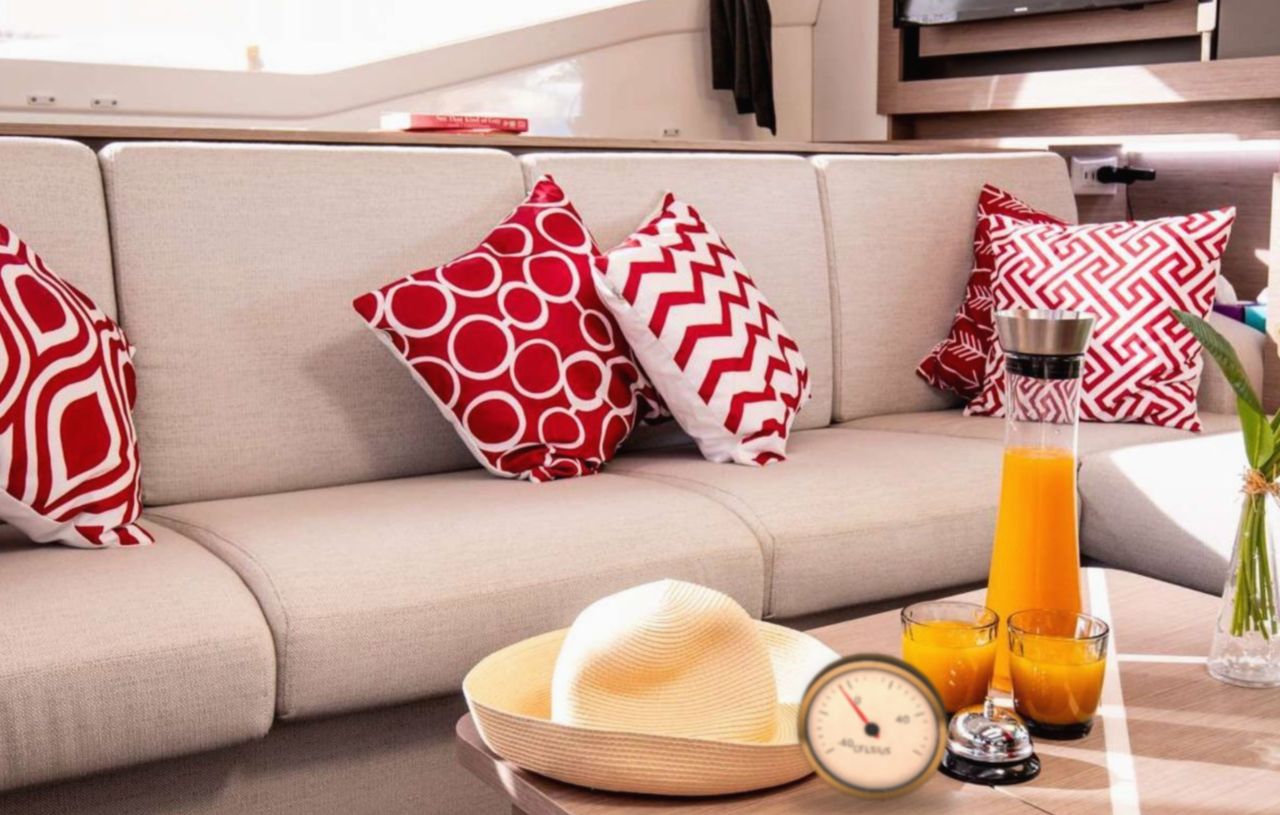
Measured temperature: -4 °C
